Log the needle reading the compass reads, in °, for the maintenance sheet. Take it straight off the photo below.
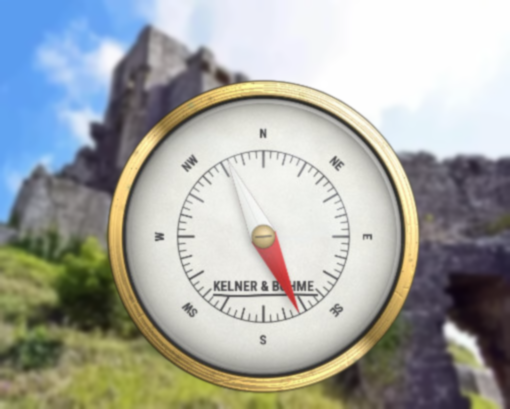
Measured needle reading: 155 °
